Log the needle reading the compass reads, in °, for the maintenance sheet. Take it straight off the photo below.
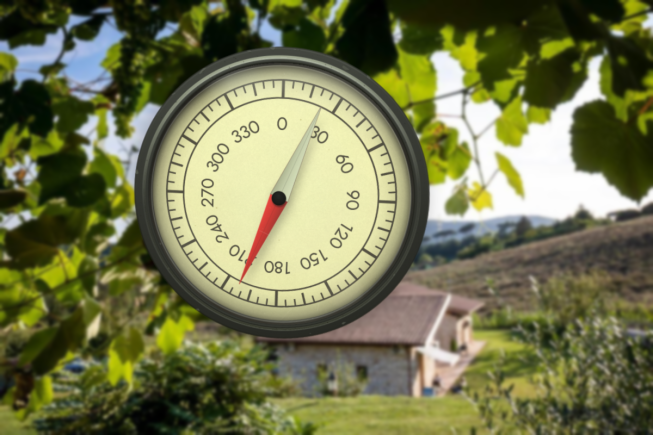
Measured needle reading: 202.5 °
